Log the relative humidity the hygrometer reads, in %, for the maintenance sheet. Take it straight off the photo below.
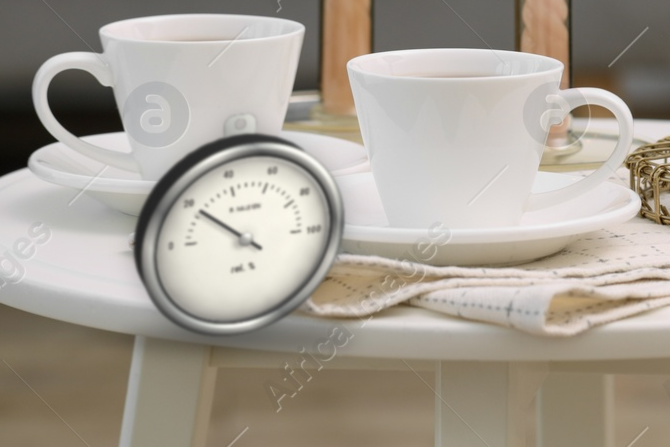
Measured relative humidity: 20 %
